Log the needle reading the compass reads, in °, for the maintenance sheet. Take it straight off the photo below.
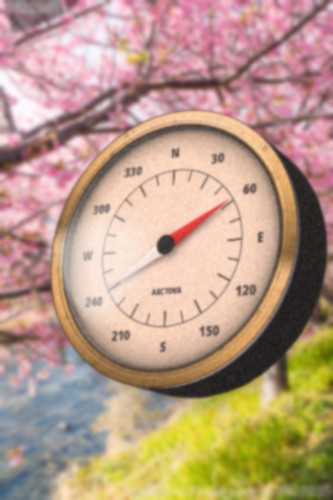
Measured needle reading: 60 °
